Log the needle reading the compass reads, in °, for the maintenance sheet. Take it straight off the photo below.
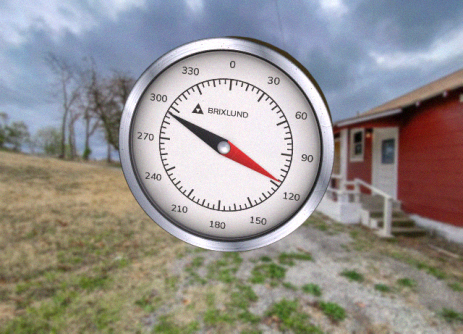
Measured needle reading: 115 °
